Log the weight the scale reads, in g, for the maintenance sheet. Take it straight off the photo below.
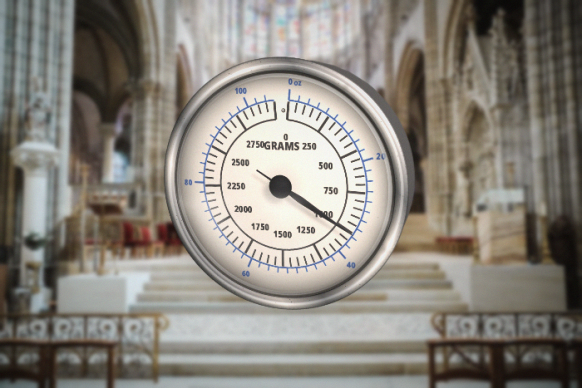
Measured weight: 1000 g
